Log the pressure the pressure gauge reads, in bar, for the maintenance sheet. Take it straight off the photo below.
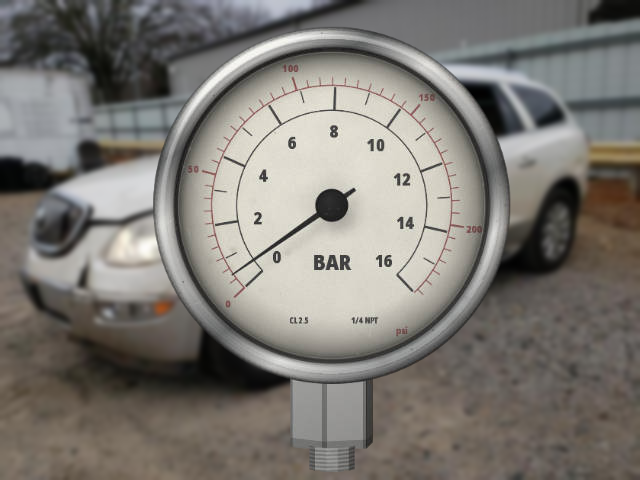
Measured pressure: 0.5 bar
